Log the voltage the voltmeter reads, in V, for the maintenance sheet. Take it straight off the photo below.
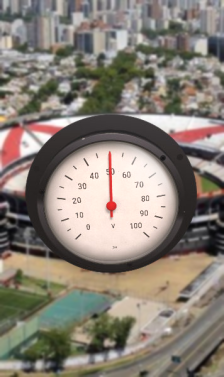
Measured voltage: 50 V
